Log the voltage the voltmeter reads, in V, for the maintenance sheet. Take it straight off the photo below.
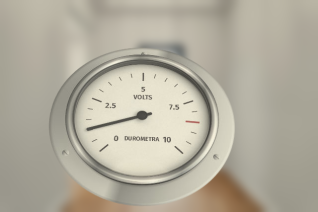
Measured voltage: 1 V
